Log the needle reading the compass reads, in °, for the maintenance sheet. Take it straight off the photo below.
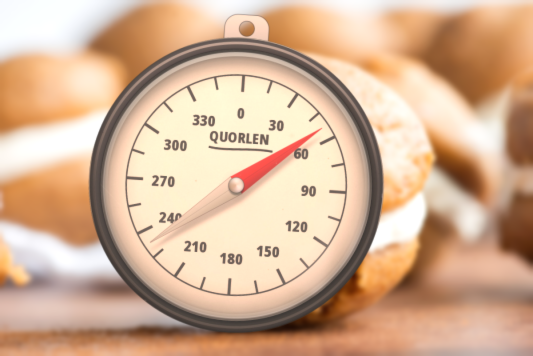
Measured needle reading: 52.5 °
